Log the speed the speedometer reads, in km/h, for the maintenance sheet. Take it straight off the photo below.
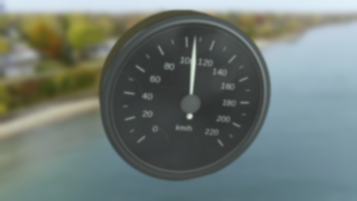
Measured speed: 105 km/h
